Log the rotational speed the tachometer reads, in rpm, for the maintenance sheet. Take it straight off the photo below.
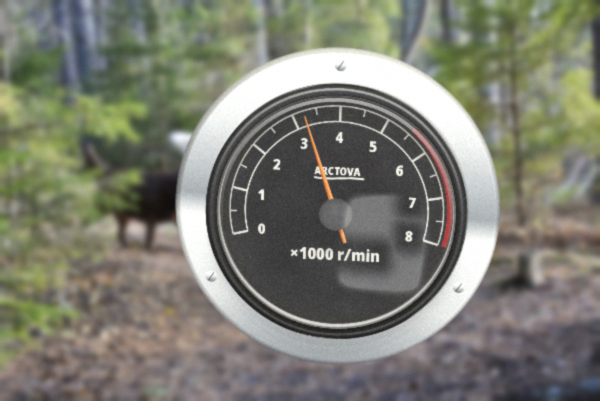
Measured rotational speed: 3250 rpm
